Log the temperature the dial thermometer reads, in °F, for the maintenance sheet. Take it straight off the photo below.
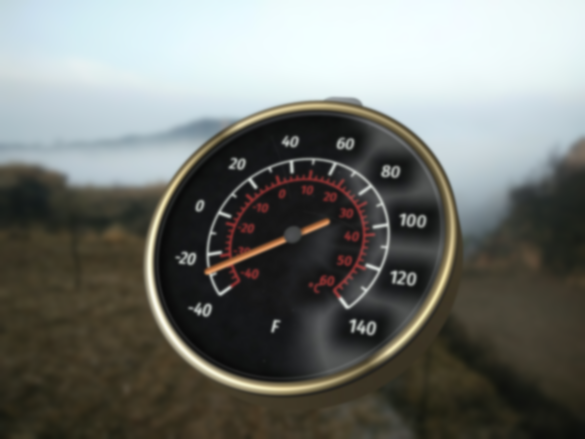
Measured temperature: -30 °F
